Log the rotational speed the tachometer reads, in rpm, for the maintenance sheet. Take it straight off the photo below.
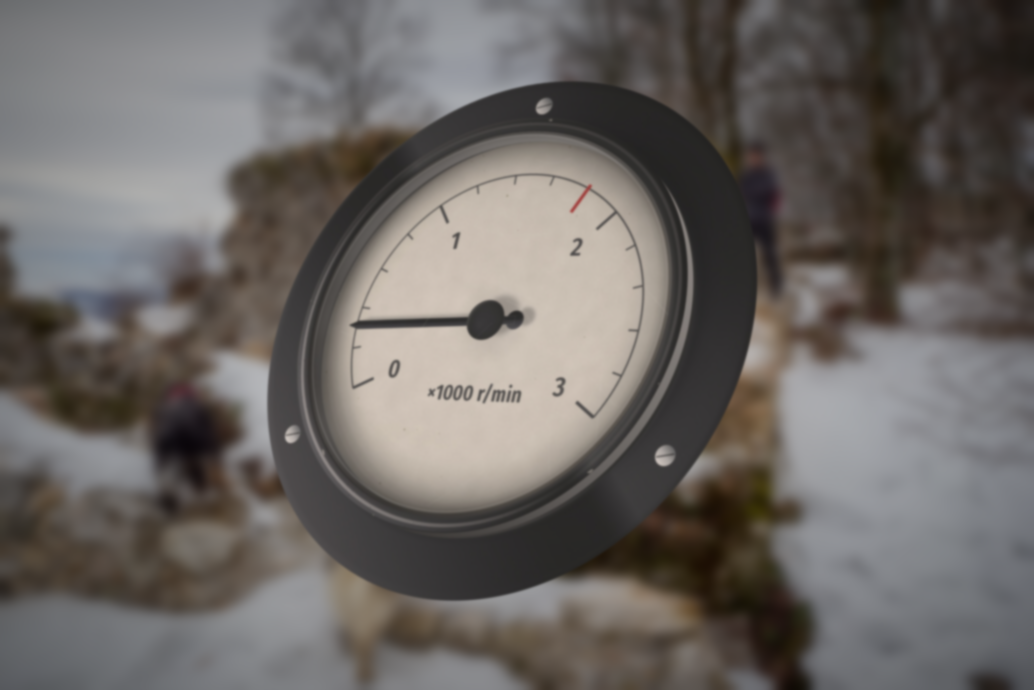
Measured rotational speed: 300 rpm
